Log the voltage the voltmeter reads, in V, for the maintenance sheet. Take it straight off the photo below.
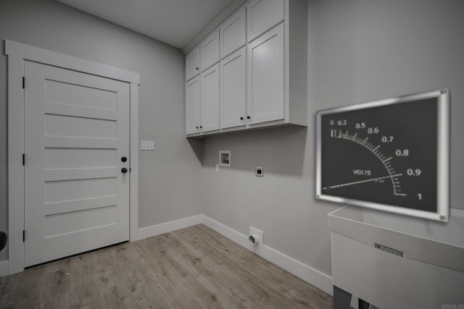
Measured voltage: 0.9 V
